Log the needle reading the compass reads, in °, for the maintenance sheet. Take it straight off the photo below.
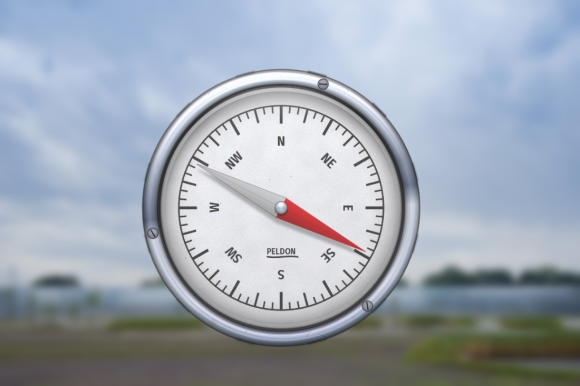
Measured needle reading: 117.5 °
